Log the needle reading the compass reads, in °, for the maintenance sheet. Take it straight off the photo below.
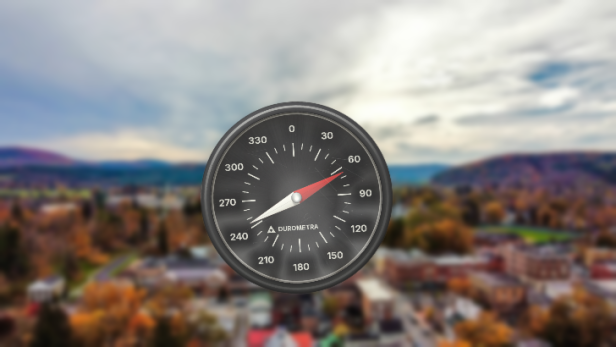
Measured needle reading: 65 °
